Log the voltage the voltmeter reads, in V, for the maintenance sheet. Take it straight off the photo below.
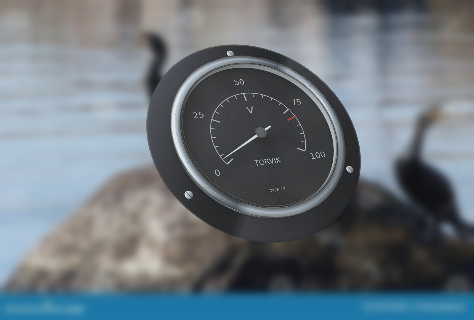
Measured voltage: 2.5 V
